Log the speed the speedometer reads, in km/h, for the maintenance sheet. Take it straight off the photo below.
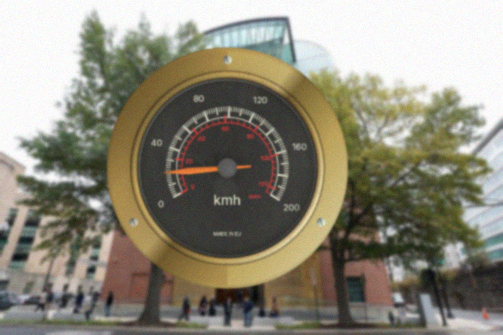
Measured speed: 20 km/h
